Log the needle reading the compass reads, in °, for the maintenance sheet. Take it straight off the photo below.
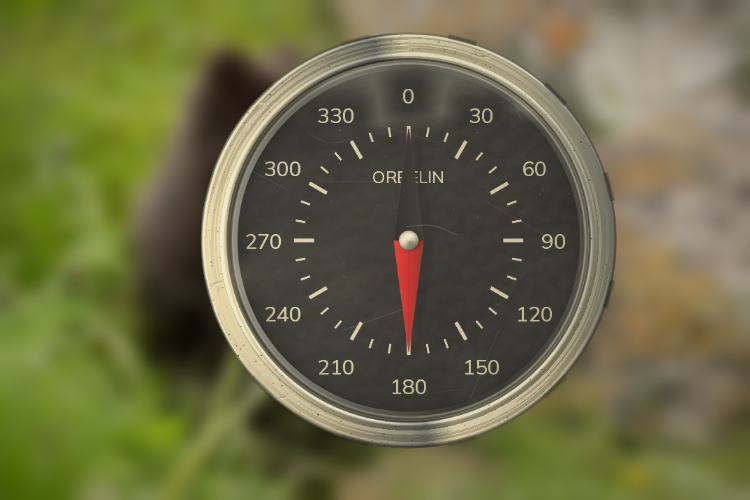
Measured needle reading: 180 °
